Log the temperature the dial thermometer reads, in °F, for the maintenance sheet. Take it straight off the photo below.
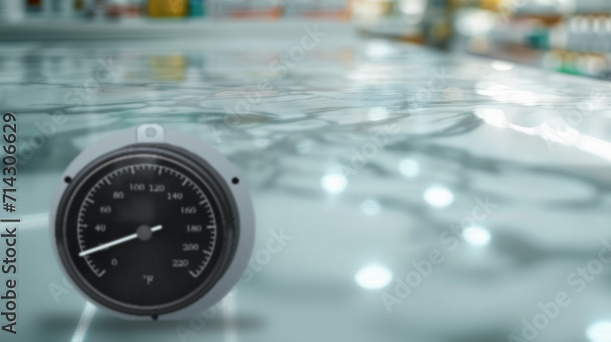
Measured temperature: 20 °F
